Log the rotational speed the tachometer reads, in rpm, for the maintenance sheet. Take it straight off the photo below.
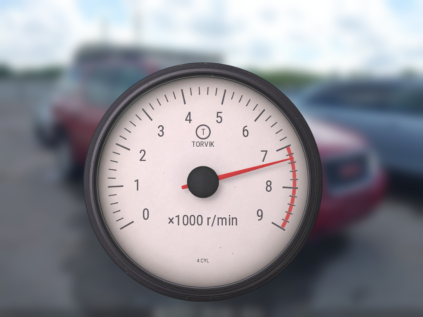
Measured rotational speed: 7300 rpm
